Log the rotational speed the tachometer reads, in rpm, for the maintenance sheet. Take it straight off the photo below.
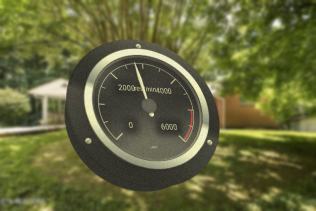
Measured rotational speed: 2750 rpm
